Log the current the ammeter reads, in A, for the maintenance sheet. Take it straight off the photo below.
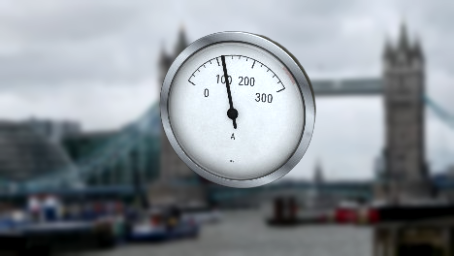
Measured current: 120 A
